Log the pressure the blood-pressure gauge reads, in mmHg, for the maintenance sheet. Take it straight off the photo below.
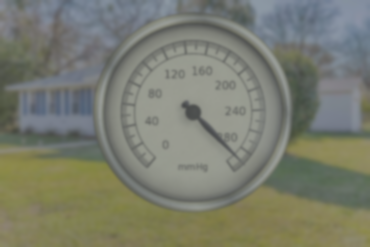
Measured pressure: 290 mmHg
